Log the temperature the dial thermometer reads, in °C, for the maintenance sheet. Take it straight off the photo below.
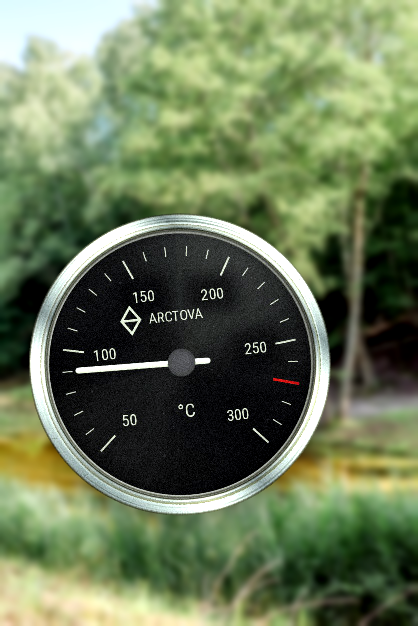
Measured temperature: 90 °C
